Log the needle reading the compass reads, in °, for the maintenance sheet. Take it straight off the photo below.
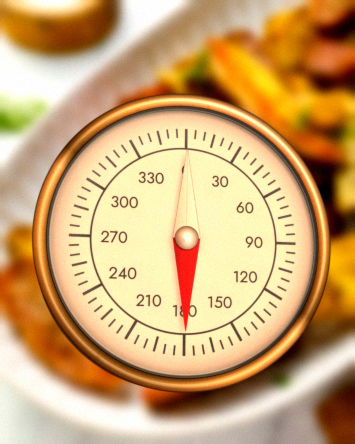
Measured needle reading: 180 °
